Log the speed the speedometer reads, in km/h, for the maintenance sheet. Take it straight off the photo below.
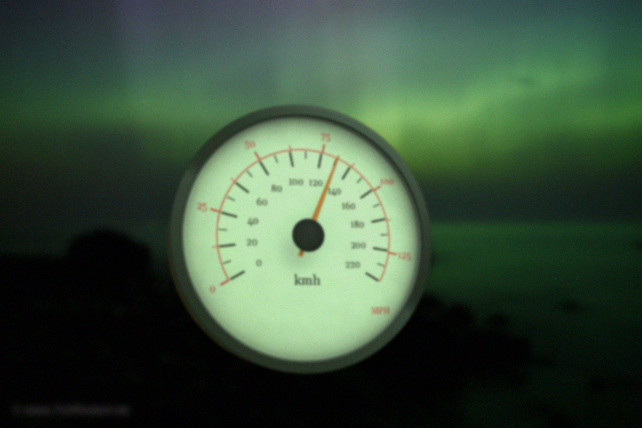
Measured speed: 130 km/h
